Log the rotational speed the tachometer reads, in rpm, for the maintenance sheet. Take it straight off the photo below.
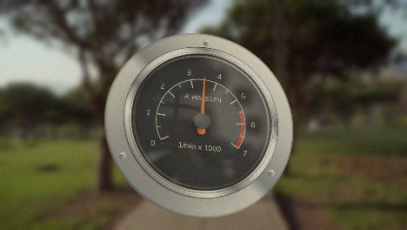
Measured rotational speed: 3500 rpm
